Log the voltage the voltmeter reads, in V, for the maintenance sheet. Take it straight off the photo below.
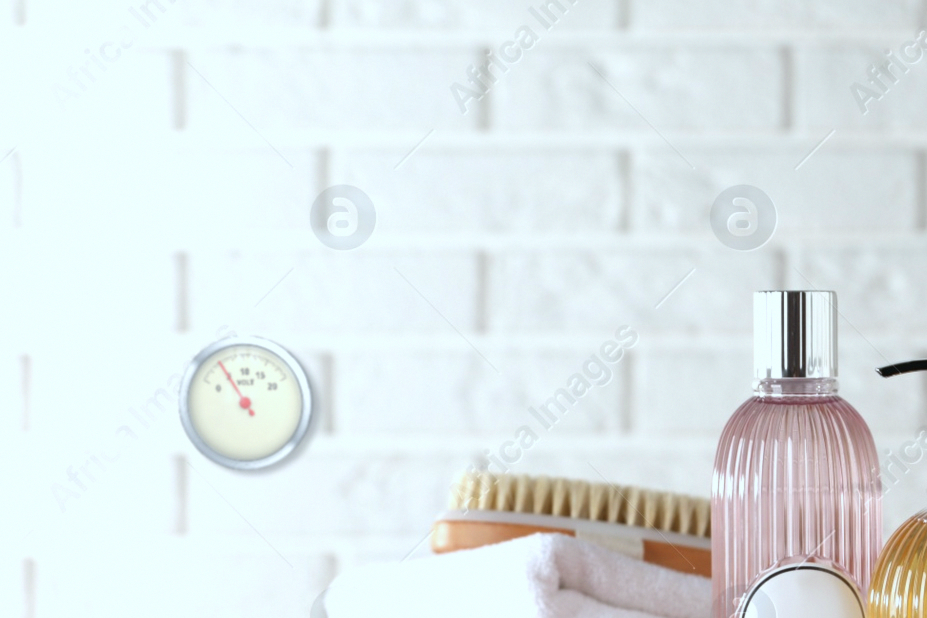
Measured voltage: 5 V
